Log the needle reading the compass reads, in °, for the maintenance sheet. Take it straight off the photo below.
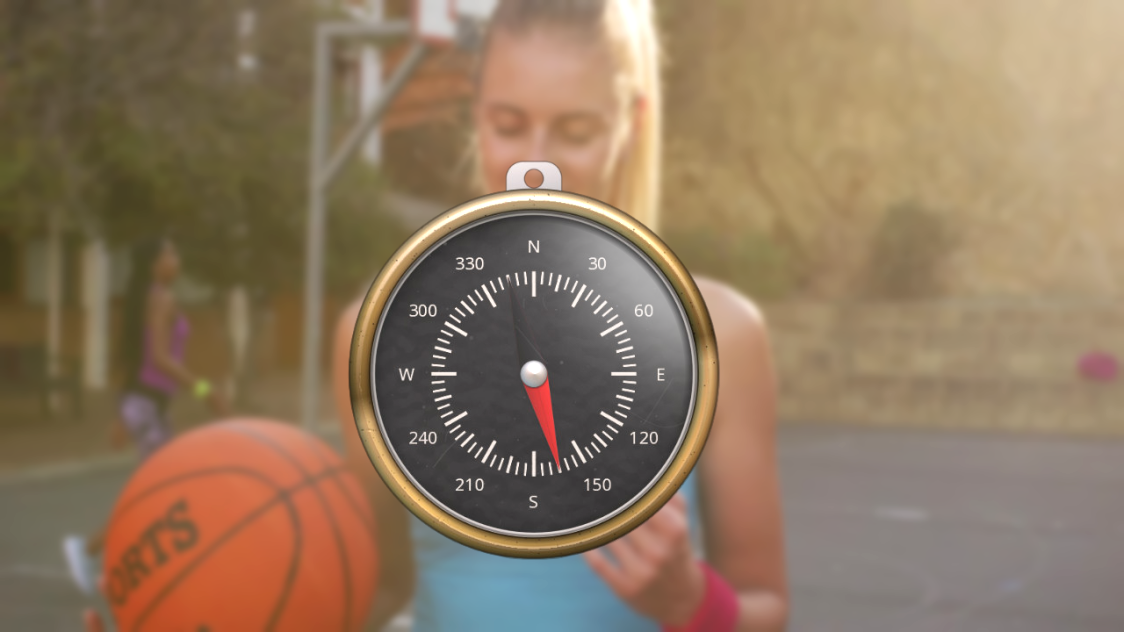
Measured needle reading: 165 °
